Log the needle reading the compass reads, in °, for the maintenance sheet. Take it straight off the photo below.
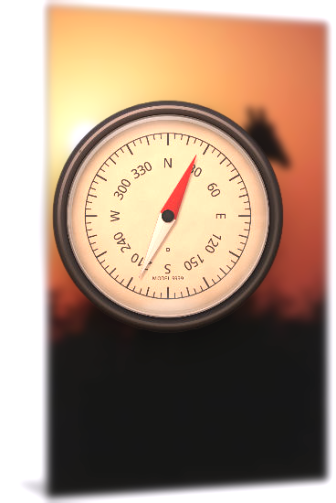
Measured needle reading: 25 °
